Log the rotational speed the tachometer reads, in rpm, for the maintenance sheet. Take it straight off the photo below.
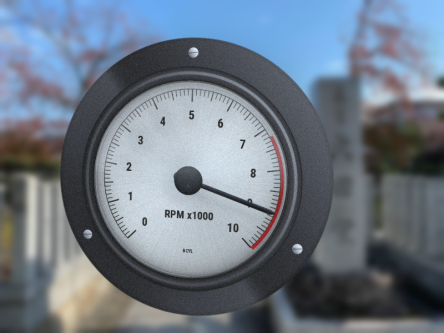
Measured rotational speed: 9000 rpm
